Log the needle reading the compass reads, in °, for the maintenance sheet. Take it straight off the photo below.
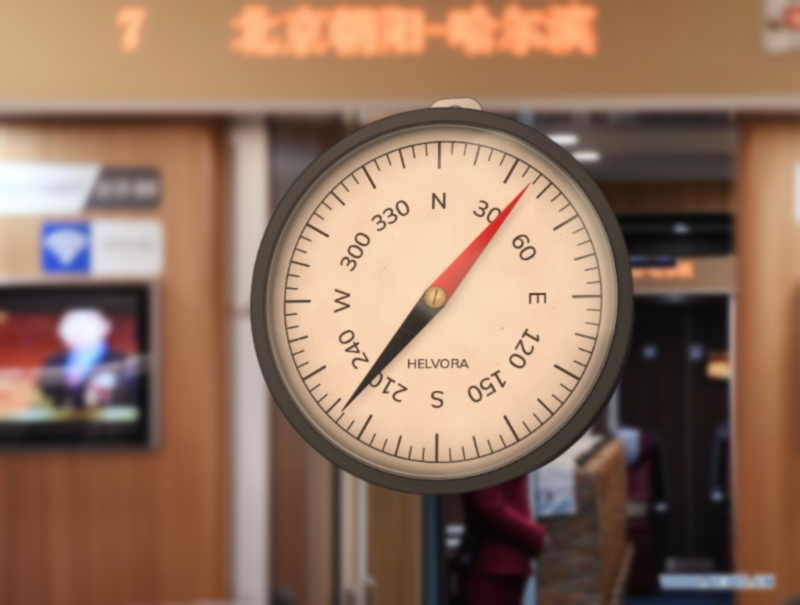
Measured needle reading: 40 °
